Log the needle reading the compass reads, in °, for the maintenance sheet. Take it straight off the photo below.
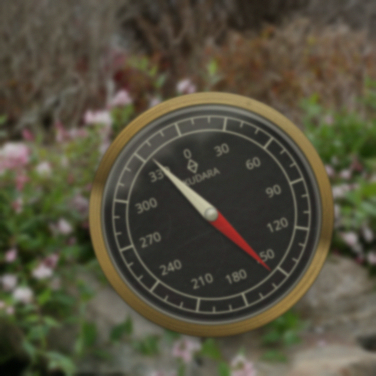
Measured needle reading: 155 °
